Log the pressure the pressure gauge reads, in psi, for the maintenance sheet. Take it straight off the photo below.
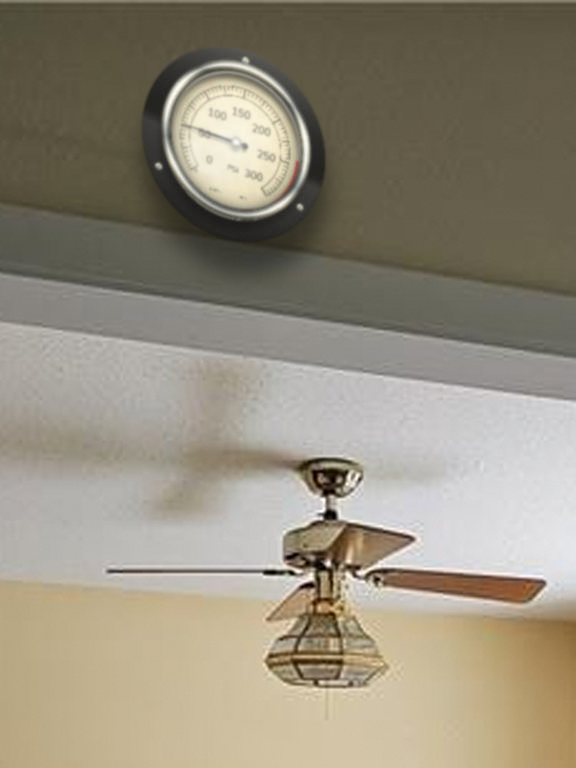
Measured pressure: 50 psi
